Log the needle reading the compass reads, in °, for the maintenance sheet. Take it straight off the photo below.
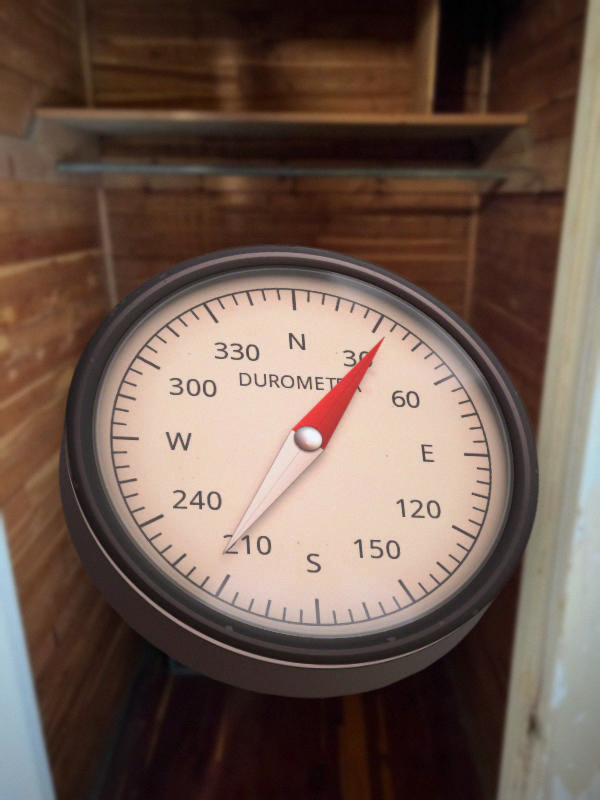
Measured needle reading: 35 °
